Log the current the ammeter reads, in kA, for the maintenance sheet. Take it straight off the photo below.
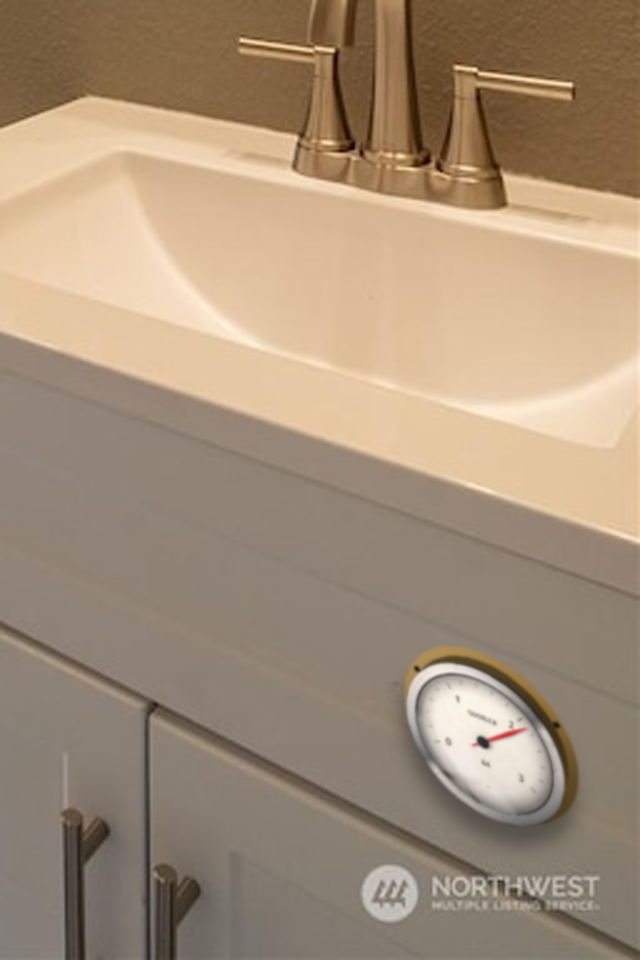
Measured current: 2.1 kA
